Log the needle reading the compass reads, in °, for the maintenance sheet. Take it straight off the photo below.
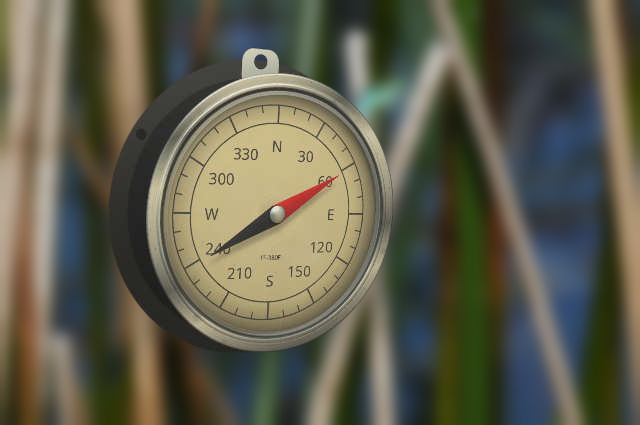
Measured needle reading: 60 °
